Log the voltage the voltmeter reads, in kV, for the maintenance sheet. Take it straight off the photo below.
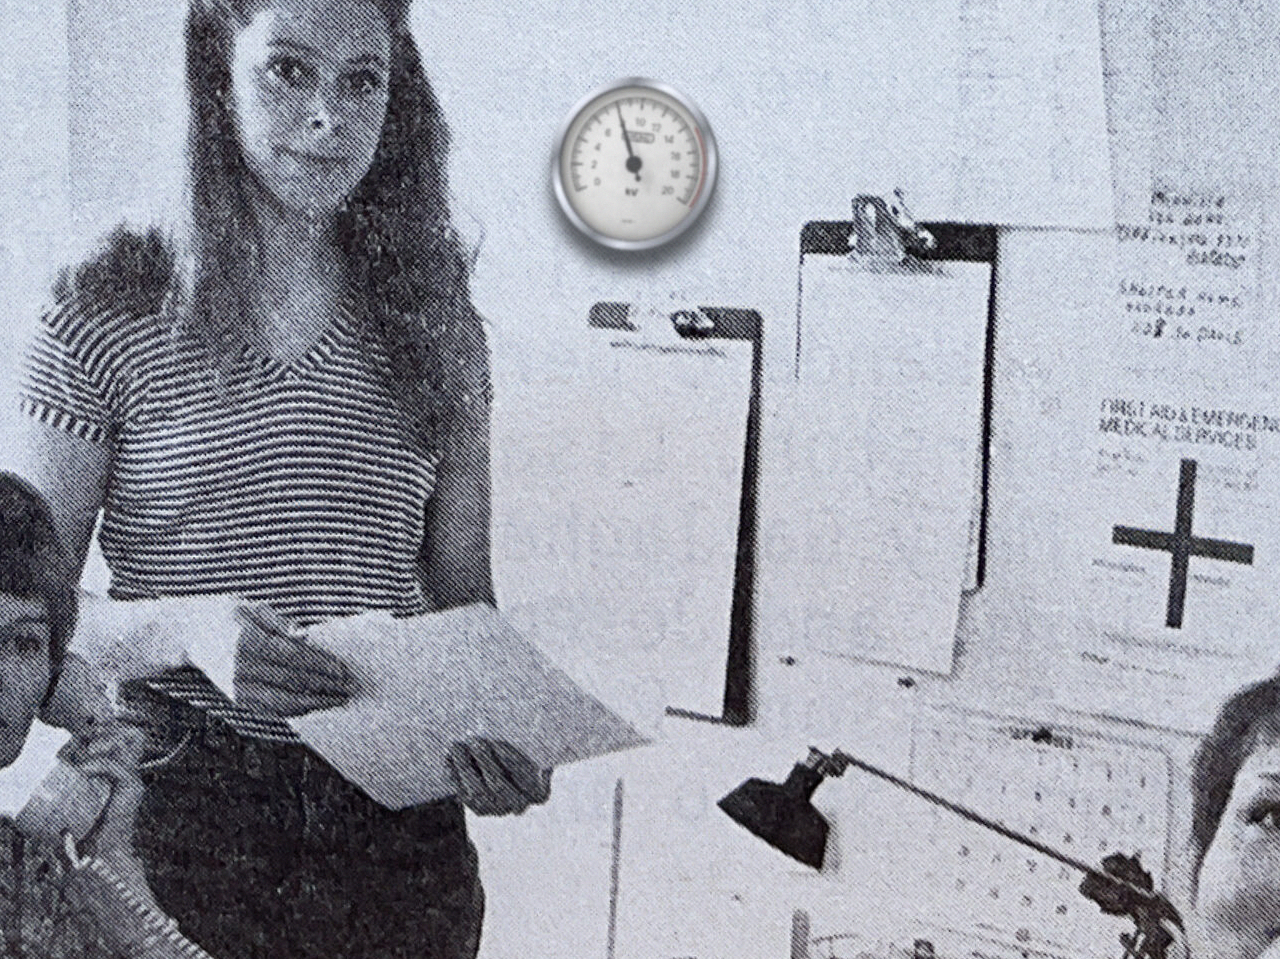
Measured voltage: 8 kV
